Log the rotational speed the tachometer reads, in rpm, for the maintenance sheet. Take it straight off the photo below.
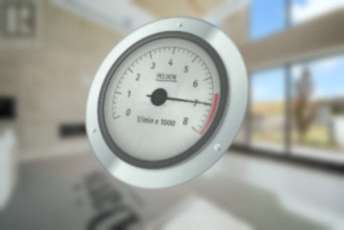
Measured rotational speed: 7000 rpm
